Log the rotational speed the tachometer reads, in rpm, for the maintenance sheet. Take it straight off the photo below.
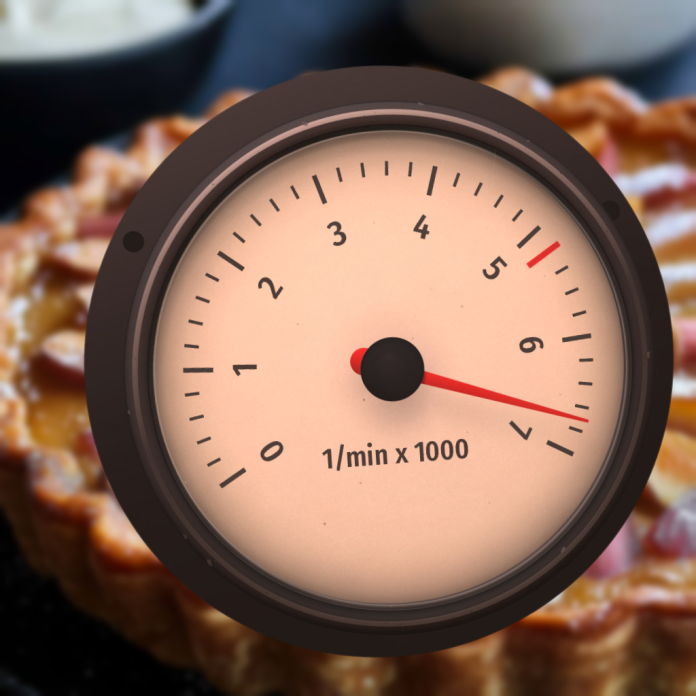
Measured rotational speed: 6700 rpm
